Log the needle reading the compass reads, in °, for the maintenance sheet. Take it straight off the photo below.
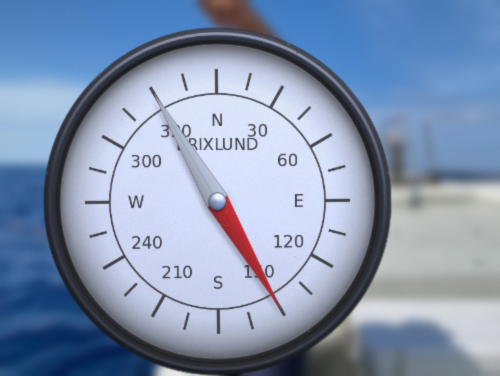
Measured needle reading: 150 °
